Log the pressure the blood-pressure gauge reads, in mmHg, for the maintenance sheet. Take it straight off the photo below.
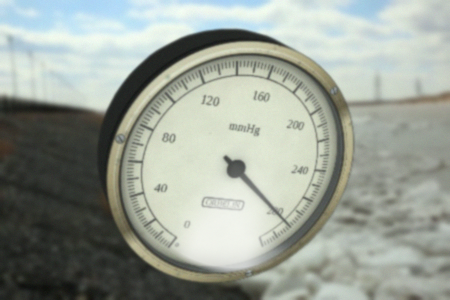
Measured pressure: 280 mmHg
